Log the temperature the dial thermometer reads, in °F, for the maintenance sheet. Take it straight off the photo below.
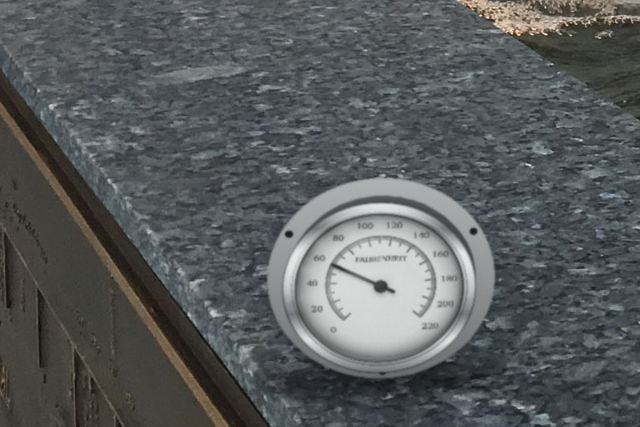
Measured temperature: 60 °F
